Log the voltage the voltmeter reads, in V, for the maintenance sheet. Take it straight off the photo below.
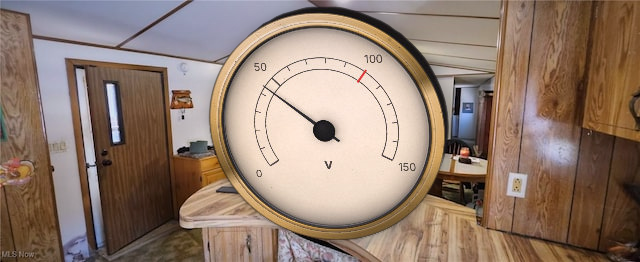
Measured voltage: 45 V
